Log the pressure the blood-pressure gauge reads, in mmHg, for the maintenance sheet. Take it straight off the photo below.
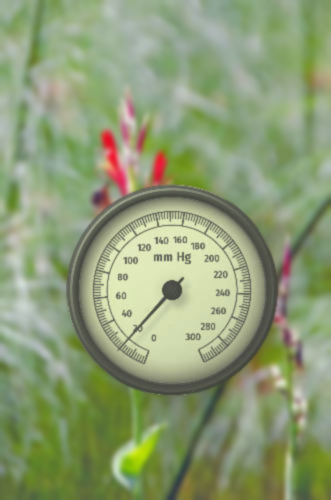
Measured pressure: 20 mmHg
